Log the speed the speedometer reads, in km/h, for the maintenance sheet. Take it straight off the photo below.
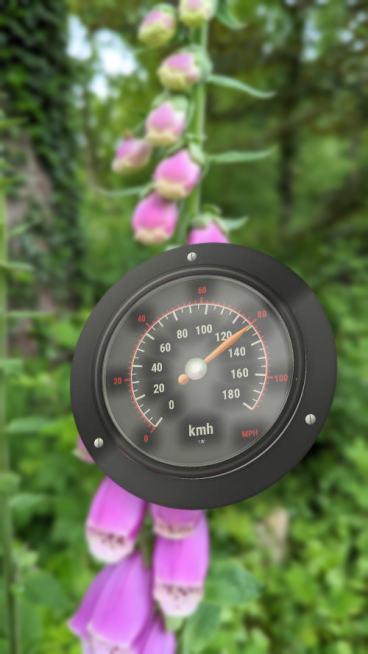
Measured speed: 130 km/h
